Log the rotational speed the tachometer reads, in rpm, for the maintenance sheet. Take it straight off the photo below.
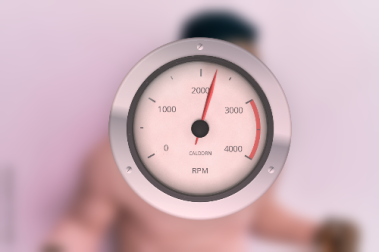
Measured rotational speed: 2250 rpm
